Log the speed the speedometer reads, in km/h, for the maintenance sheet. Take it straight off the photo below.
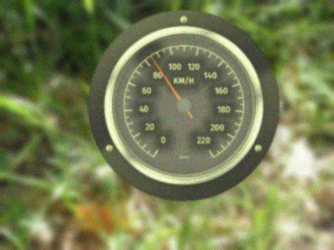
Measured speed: 85 km/h
